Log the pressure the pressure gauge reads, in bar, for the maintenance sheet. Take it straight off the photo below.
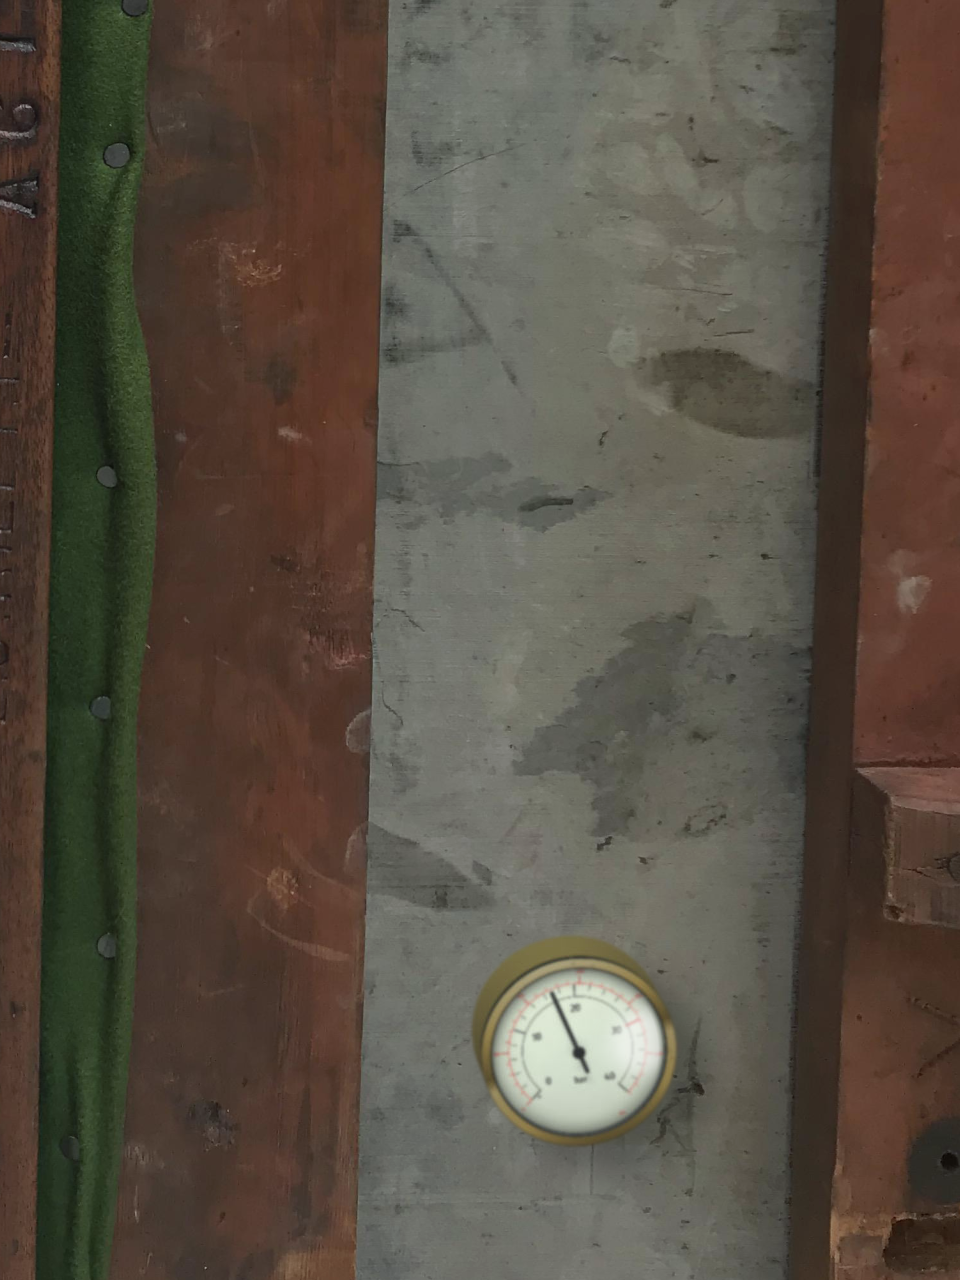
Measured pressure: 17 bar
